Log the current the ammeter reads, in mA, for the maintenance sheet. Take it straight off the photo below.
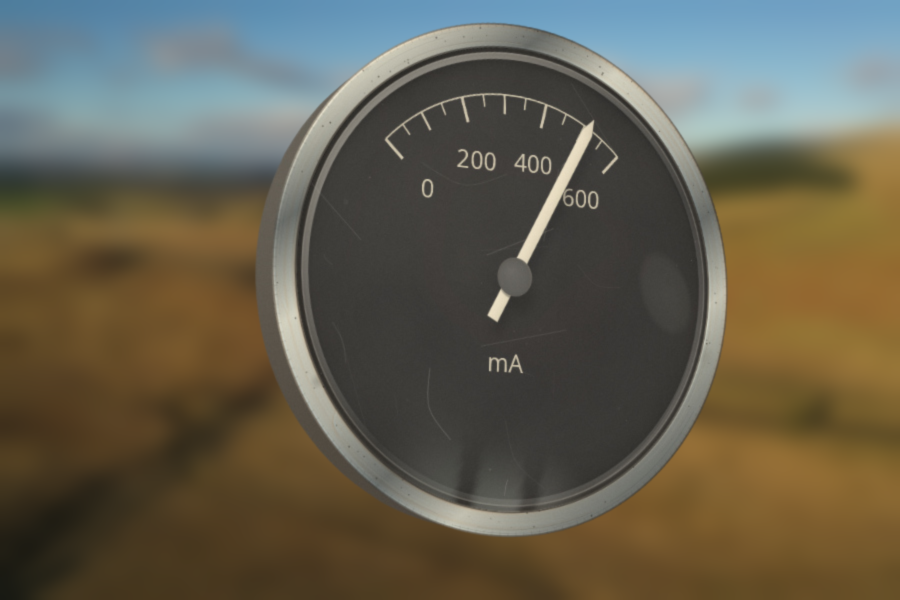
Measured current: 500 mA
